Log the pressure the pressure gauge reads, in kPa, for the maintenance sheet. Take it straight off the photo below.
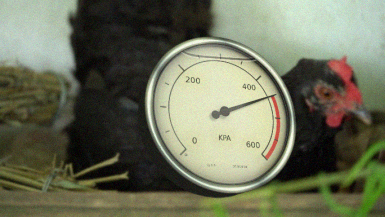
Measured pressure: 450 kPa
